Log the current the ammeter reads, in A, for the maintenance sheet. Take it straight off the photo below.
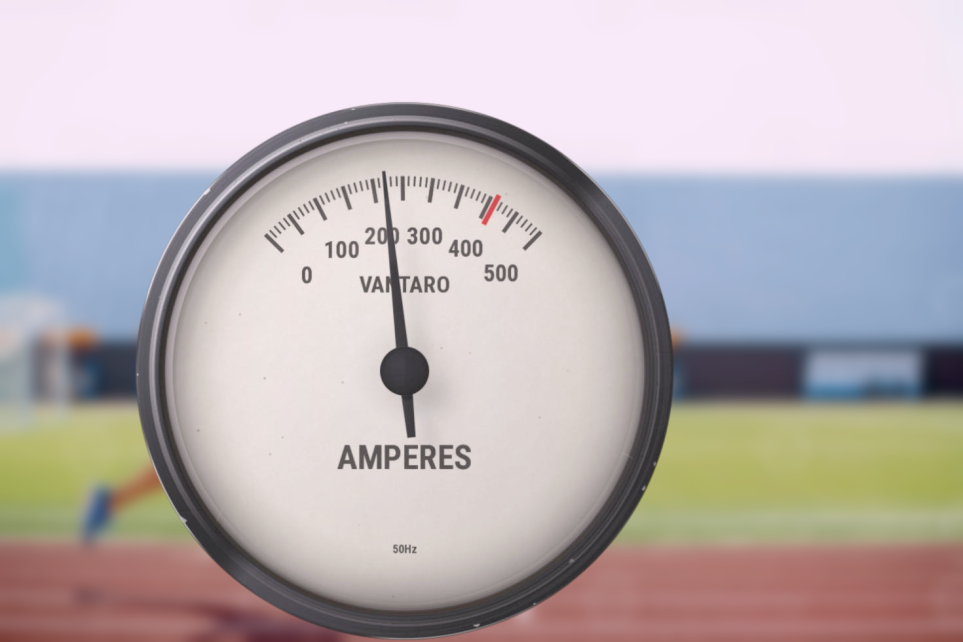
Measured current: 220 A
